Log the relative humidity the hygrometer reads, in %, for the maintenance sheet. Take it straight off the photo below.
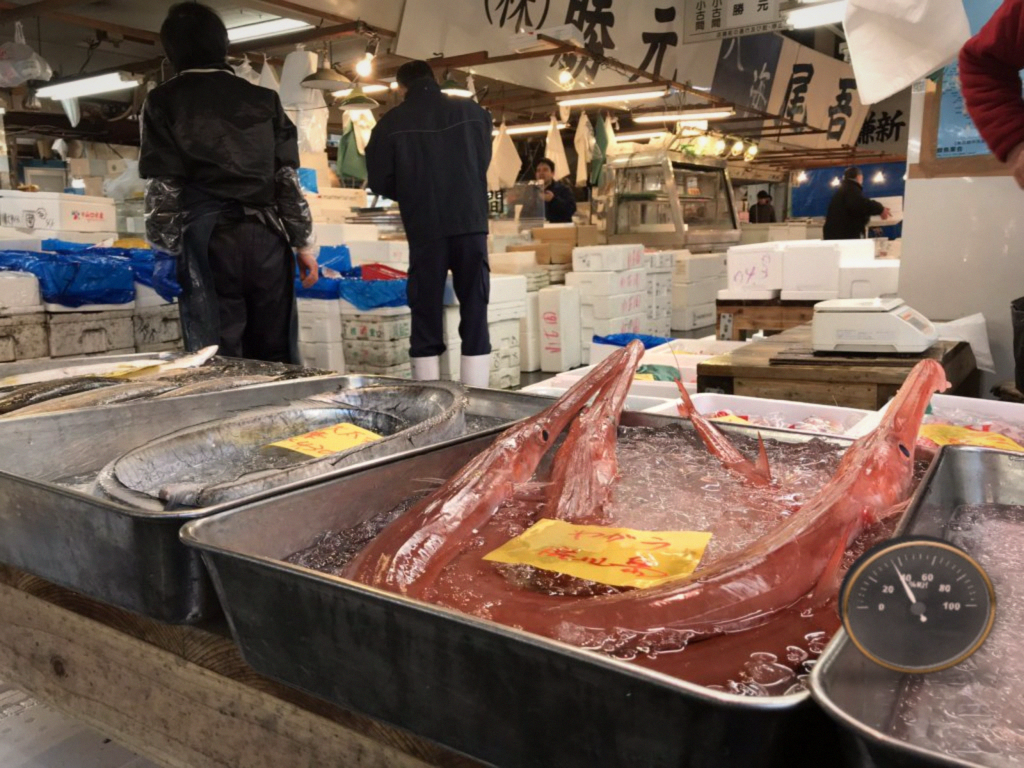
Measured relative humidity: 36 %
